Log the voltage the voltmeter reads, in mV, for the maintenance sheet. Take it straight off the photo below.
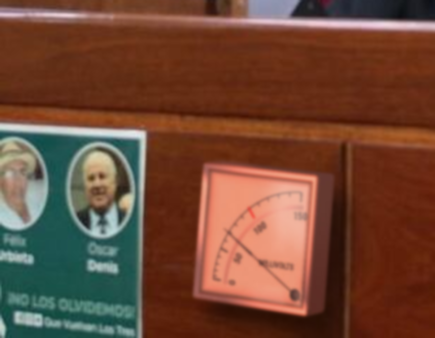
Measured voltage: 70 mV
